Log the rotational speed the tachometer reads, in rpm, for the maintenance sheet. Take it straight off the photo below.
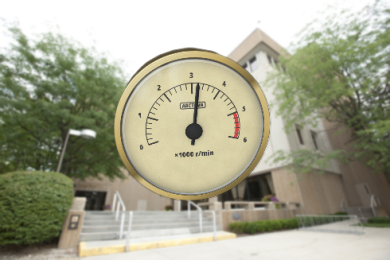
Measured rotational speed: 3200 rpm
